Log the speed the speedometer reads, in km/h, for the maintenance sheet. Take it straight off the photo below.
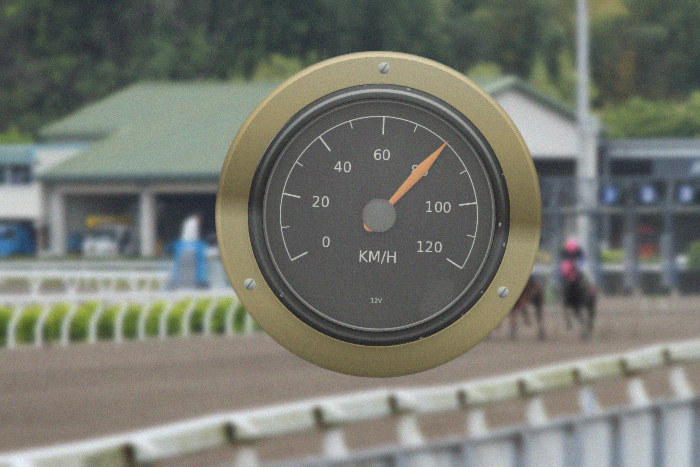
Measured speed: 80 km/h
